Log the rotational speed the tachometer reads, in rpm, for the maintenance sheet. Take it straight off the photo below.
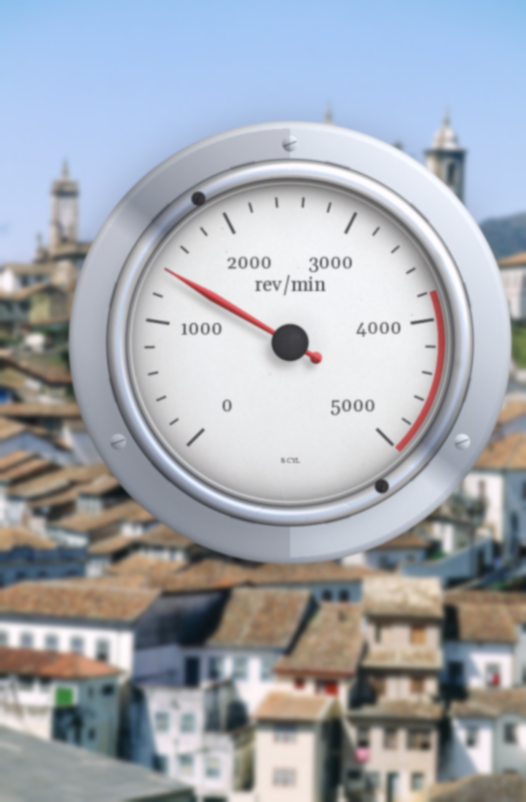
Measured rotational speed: 1400 rpm
